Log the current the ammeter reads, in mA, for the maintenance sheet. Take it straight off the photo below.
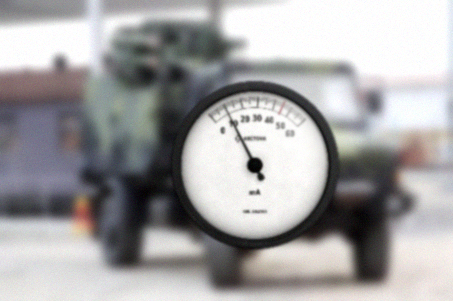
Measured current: 10 mA
